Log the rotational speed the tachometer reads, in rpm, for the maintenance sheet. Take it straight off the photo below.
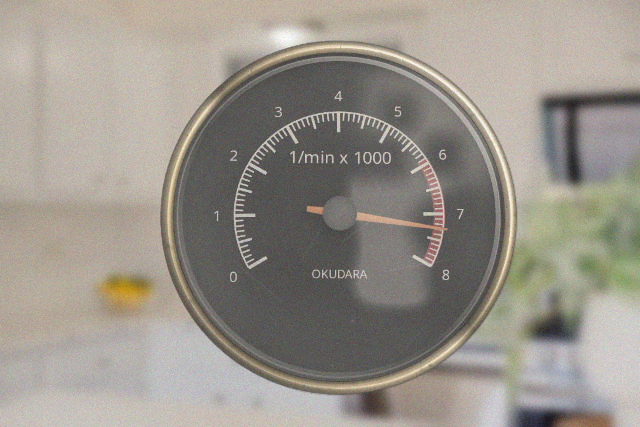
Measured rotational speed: 7300 rpm
